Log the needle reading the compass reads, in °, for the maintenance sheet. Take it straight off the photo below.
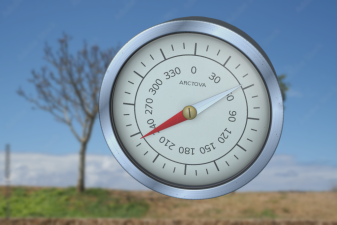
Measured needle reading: 235 °
